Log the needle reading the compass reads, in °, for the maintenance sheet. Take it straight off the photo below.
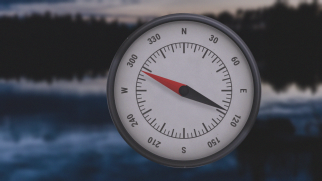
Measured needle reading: 295 °
